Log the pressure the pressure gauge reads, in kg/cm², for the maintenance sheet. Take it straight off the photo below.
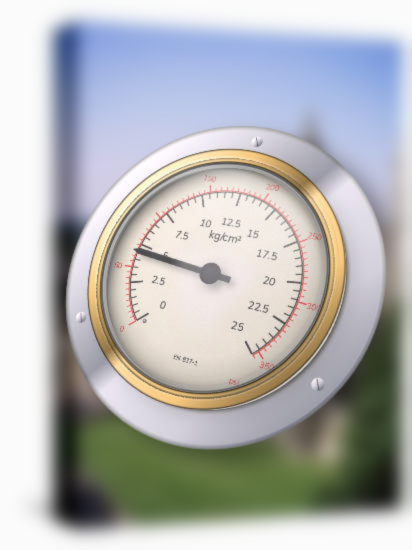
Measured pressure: 4.5 kg/cm²
